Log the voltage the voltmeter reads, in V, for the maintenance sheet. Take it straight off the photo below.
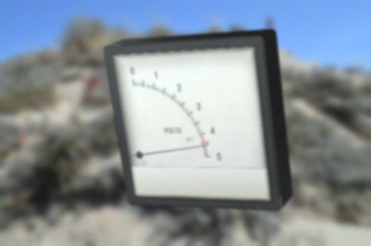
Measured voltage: 4.5 V
